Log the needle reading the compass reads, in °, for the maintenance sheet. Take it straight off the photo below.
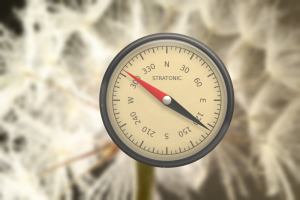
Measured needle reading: 305 °
